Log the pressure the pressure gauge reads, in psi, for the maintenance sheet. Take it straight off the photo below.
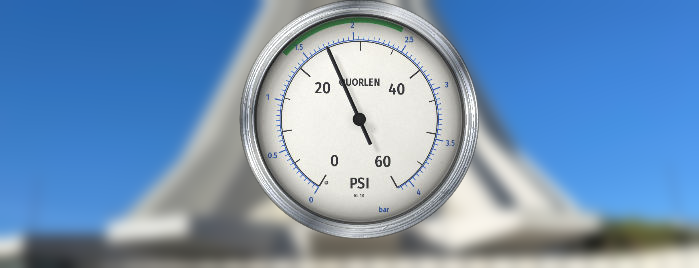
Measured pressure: 25 psi
